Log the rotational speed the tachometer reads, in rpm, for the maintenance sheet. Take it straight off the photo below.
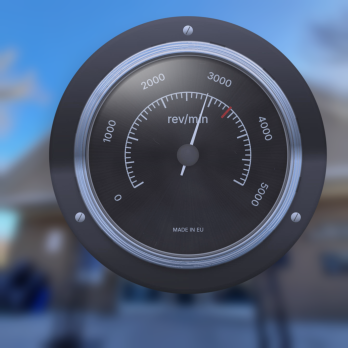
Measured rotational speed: 2900 rpm
